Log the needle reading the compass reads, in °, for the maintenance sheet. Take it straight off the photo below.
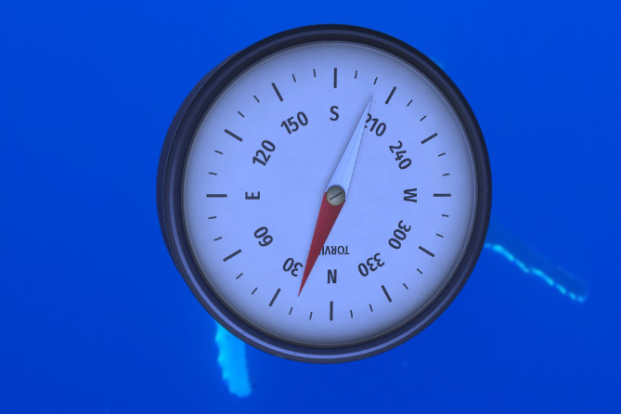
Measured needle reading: 20 °
